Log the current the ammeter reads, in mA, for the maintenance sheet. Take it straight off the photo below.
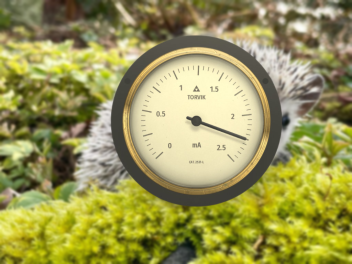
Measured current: 2.25 mA
